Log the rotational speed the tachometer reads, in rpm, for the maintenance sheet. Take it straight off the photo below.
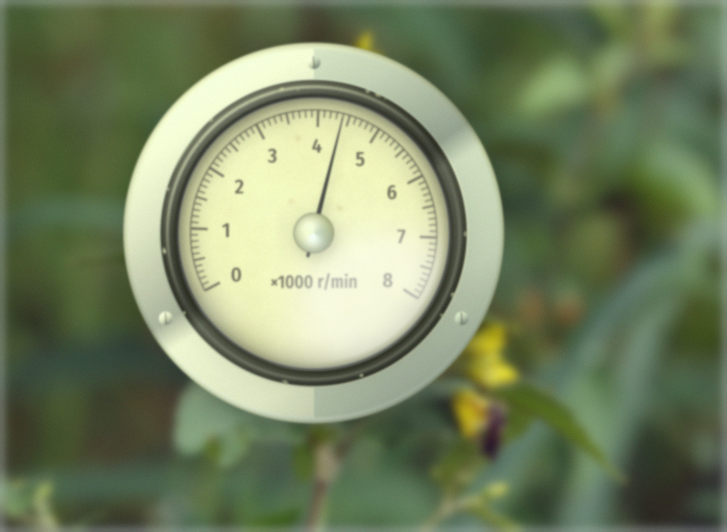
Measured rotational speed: 4400 rpm
